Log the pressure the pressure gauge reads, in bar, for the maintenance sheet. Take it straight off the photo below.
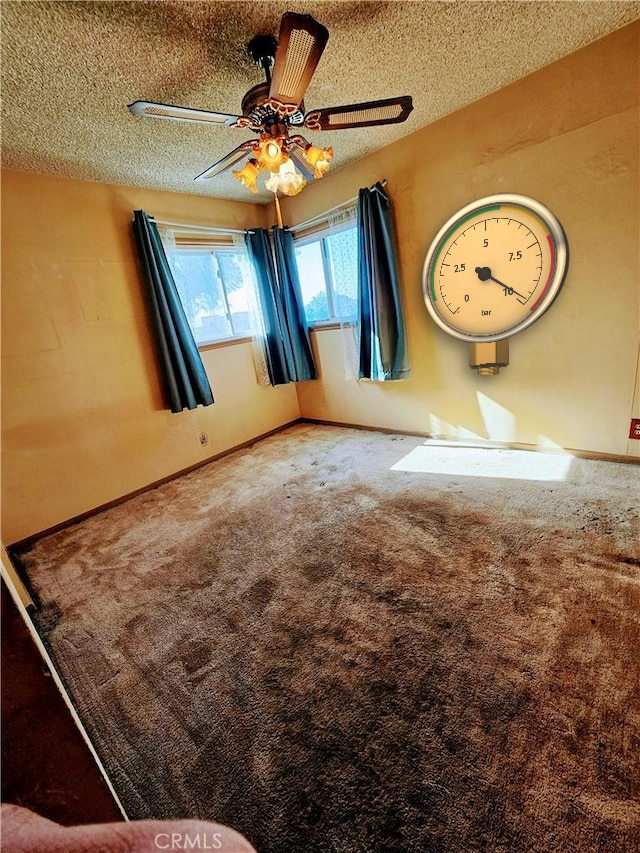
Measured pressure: 9.75 bar
